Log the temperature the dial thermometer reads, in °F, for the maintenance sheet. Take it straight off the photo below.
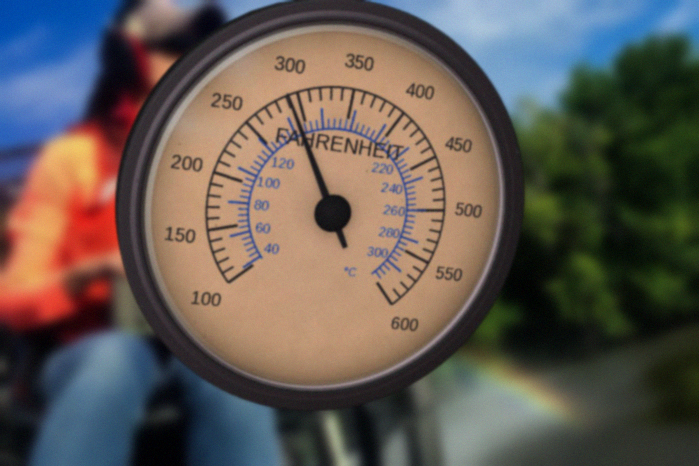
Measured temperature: 290 °F
